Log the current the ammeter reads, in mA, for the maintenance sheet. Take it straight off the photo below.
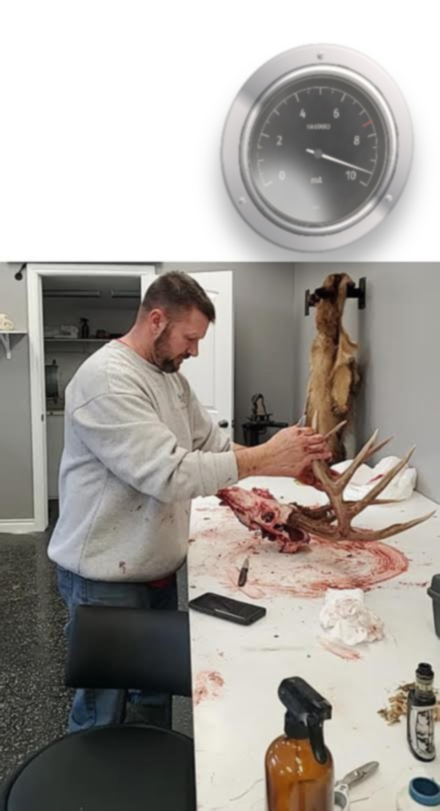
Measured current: 9.5 mA
